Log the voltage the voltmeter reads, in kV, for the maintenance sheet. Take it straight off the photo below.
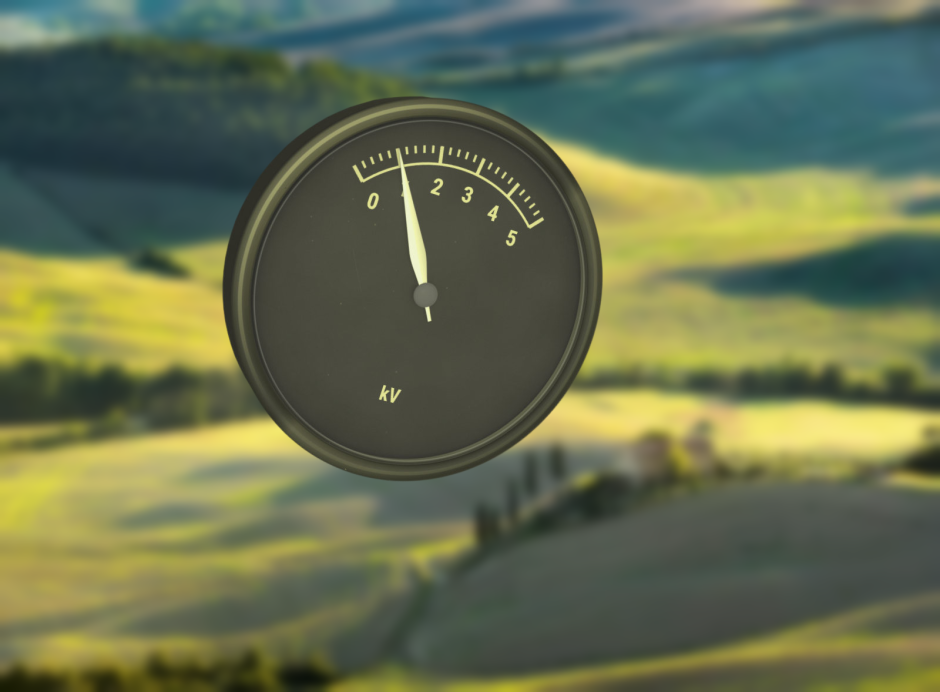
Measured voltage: 1 kV
